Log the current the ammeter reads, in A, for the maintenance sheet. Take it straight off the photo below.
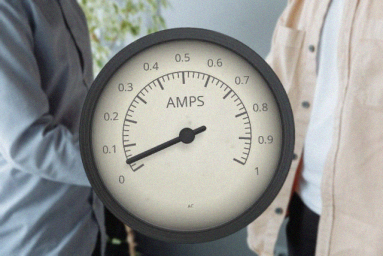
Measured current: 0.04 A
